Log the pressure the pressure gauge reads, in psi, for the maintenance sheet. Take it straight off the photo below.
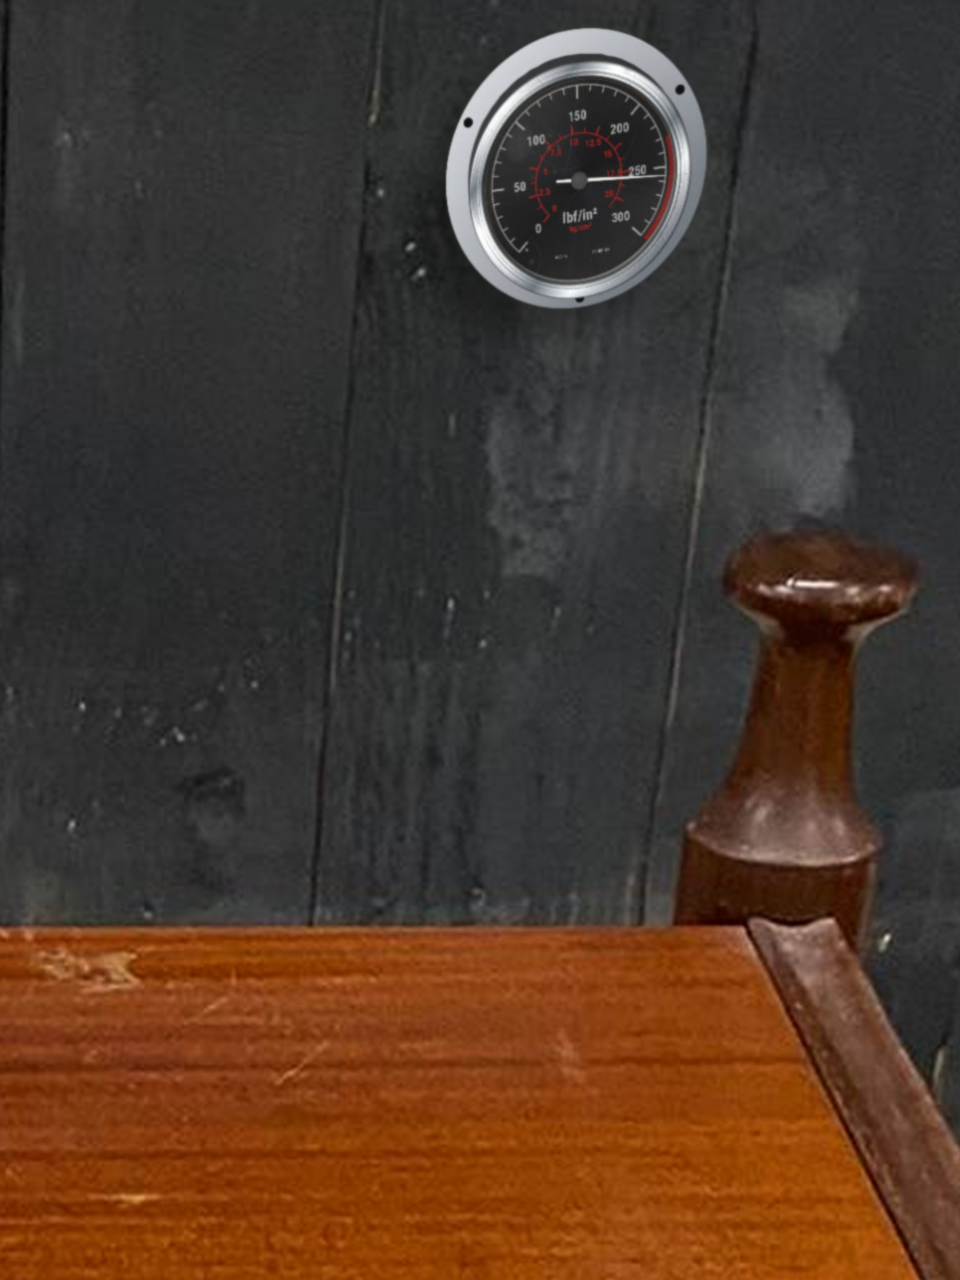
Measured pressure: 255 psi
